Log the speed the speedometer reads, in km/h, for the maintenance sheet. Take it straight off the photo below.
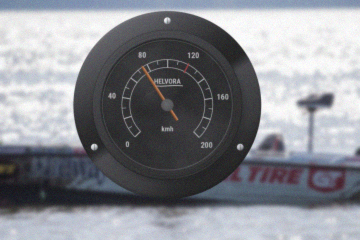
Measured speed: 75 km/h
